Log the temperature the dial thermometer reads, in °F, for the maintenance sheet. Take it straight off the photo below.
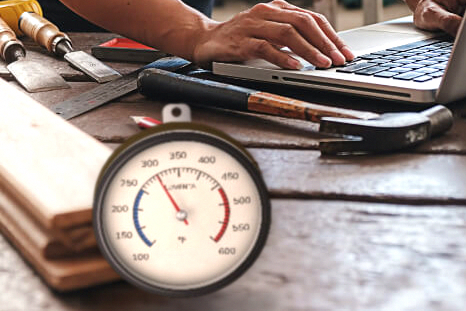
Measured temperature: 300 °F
